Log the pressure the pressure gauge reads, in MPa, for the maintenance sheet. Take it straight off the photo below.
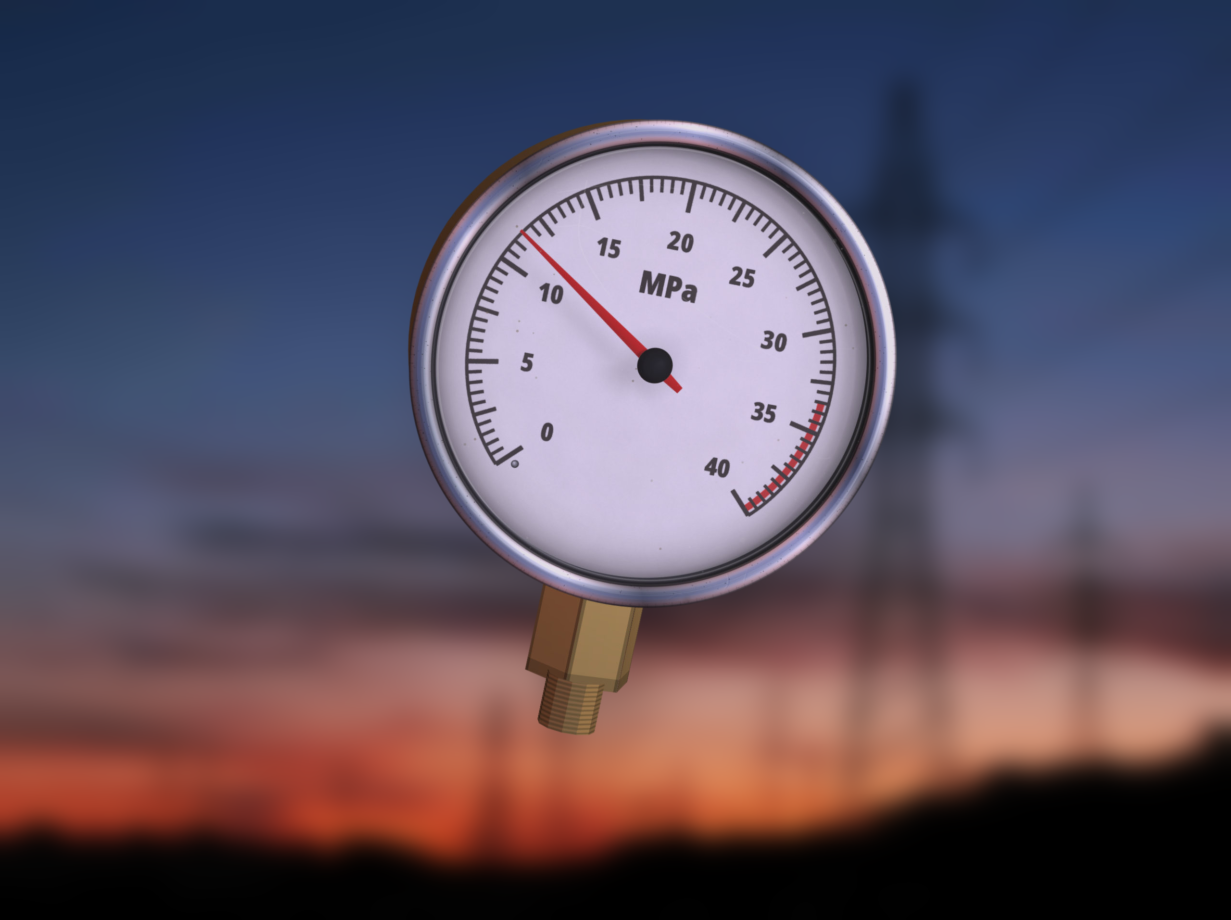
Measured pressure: 11.5 MPa
